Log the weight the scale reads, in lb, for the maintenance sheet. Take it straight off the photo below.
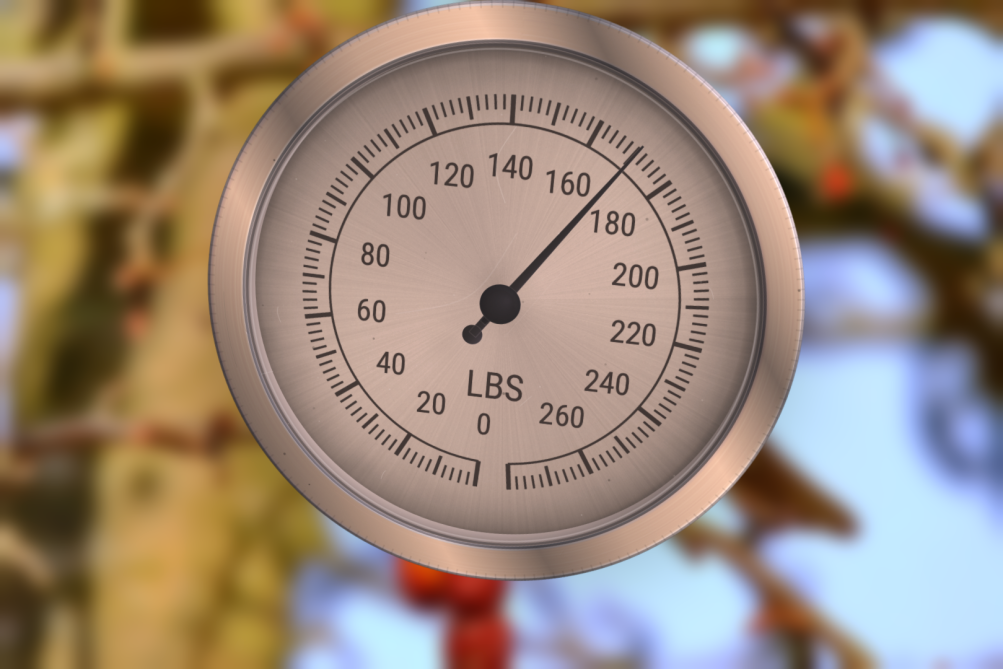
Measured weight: 170 lb
